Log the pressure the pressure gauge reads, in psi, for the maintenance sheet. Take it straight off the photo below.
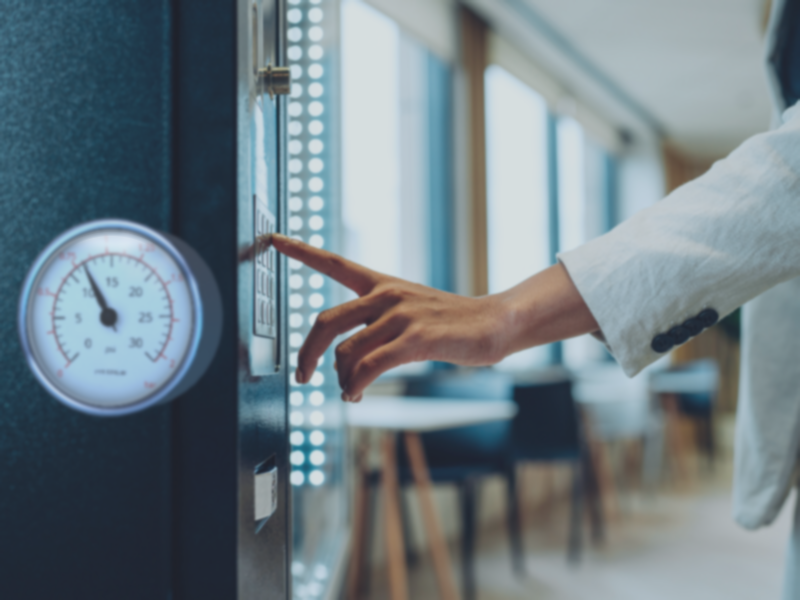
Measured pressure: 12 psi
